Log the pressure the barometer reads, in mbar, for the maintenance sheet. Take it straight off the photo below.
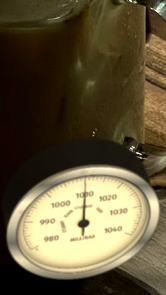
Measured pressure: 1010 mbar
